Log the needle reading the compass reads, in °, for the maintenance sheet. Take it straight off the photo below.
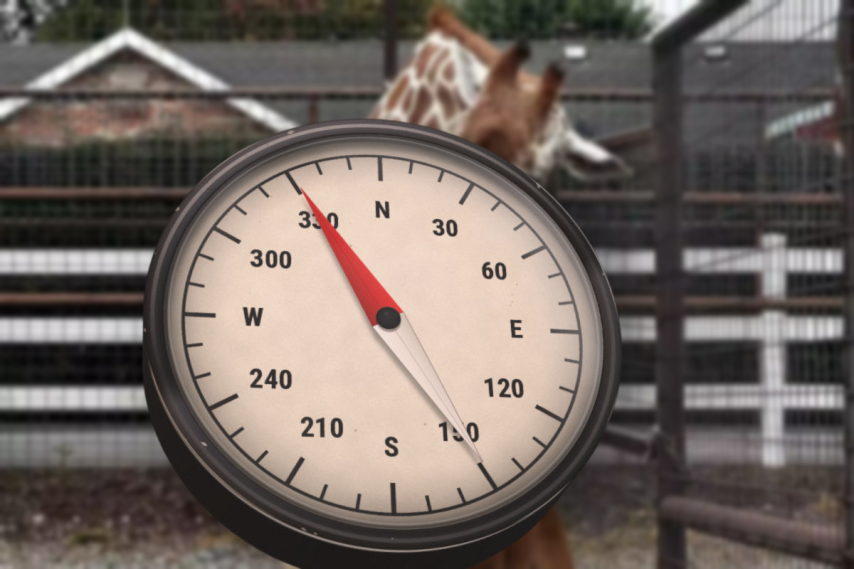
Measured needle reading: 330 °
